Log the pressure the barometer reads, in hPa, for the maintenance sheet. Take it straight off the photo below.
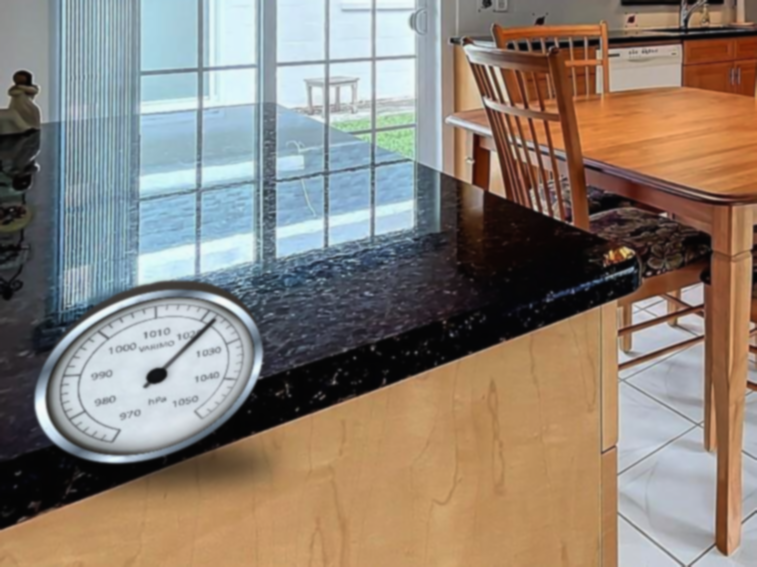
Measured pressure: 1022 hPa
